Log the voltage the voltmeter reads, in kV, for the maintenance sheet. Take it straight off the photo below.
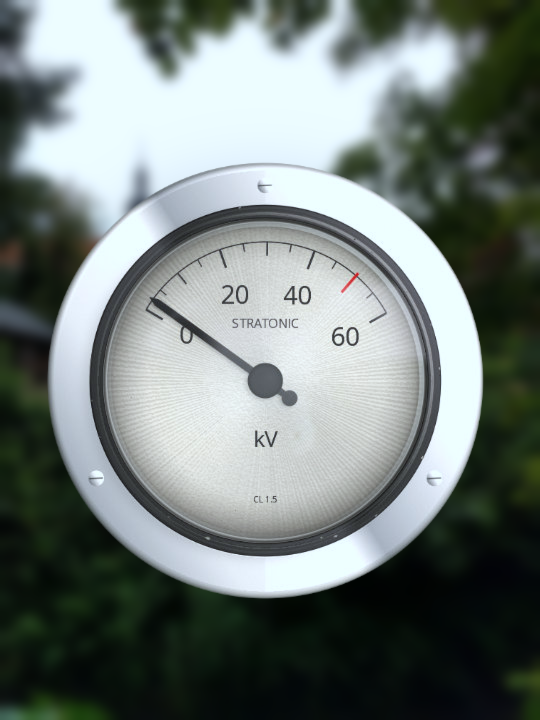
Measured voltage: 2.5 kV
